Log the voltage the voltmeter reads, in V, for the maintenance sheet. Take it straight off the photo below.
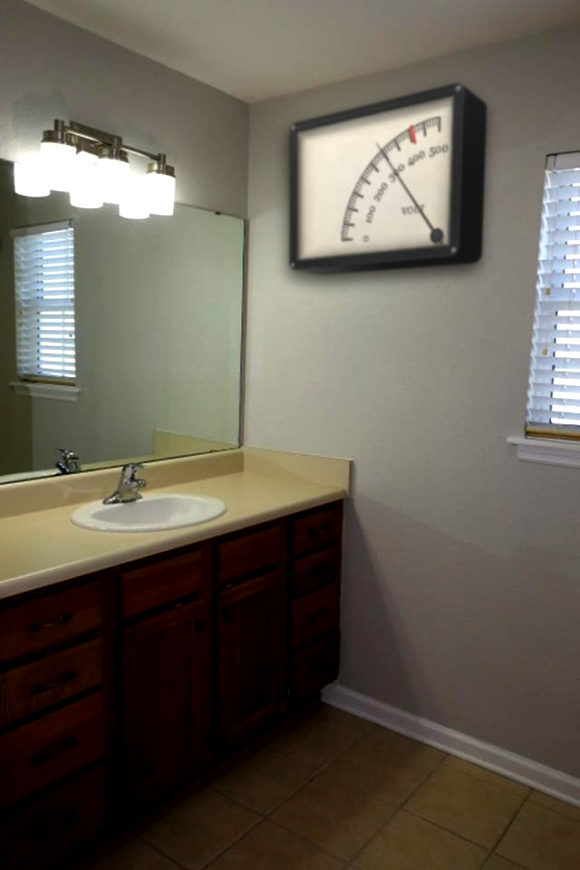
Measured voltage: 300 V
